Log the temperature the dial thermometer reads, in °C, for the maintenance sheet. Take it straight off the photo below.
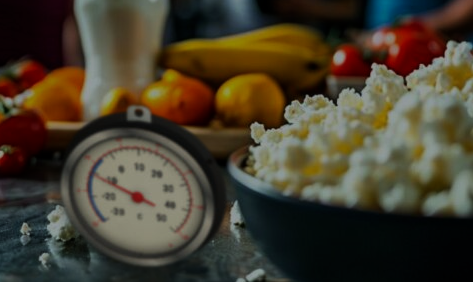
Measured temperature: -10 °C
